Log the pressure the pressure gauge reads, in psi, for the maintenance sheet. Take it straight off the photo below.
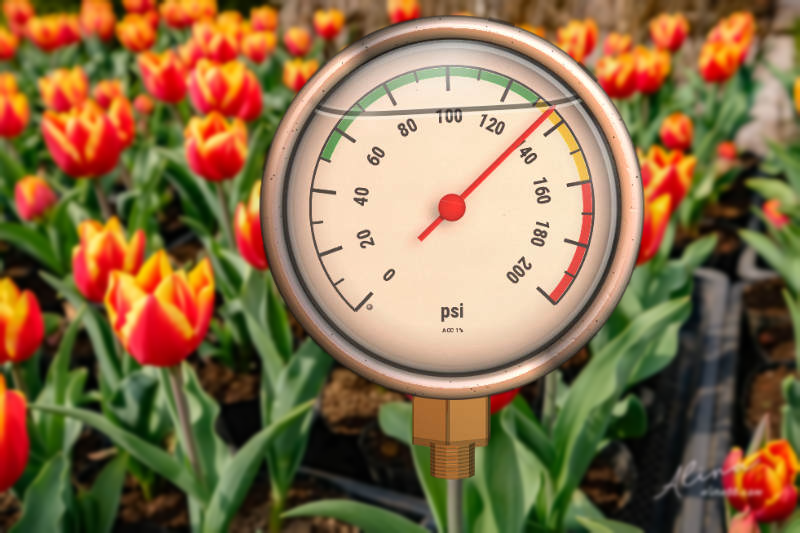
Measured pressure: 135 psi
